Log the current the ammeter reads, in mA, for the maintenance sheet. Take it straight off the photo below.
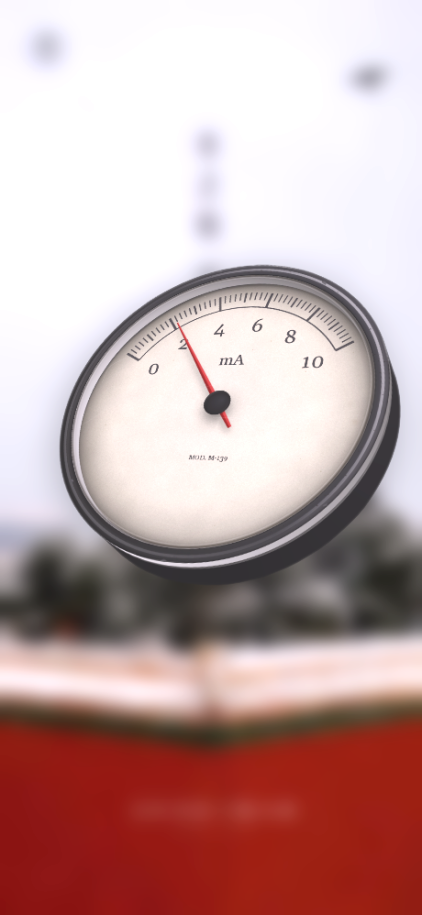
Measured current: 2.2 mA
